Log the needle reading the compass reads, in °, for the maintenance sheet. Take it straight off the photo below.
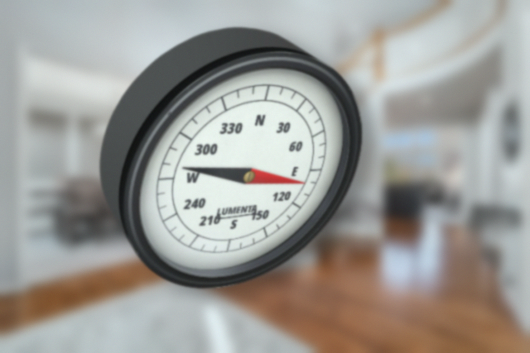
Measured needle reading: 100 °
